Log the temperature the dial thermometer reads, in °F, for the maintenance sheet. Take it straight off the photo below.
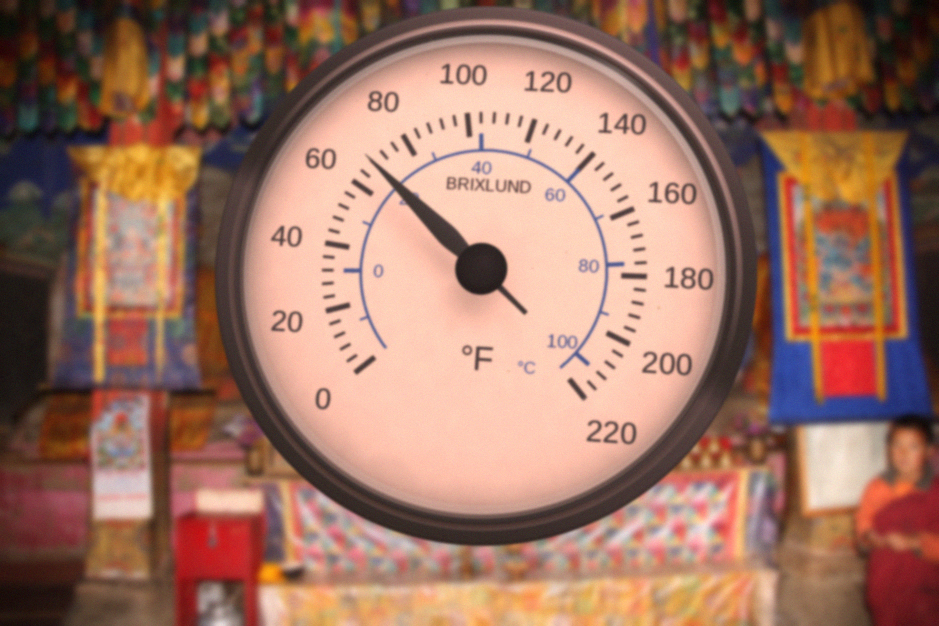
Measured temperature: 68 °F
